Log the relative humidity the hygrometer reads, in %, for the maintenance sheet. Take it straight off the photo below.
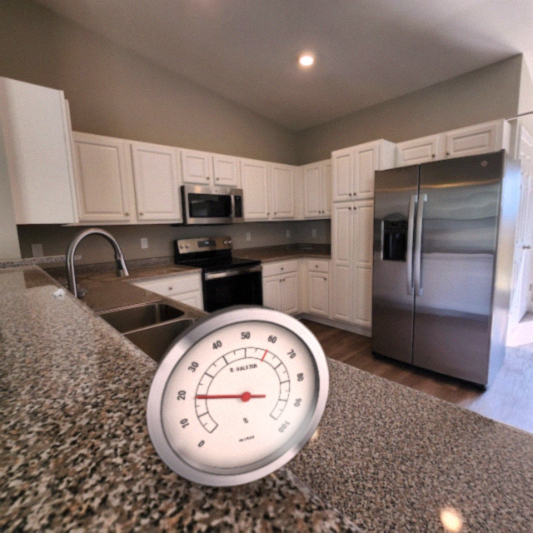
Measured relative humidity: 20 %
